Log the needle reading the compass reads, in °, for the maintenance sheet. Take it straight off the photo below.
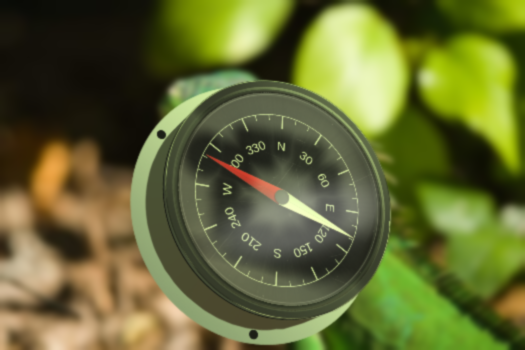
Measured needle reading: 290 °
